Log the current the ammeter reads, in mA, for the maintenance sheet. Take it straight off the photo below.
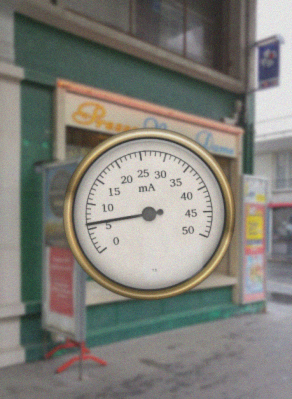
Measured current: 6 mA
